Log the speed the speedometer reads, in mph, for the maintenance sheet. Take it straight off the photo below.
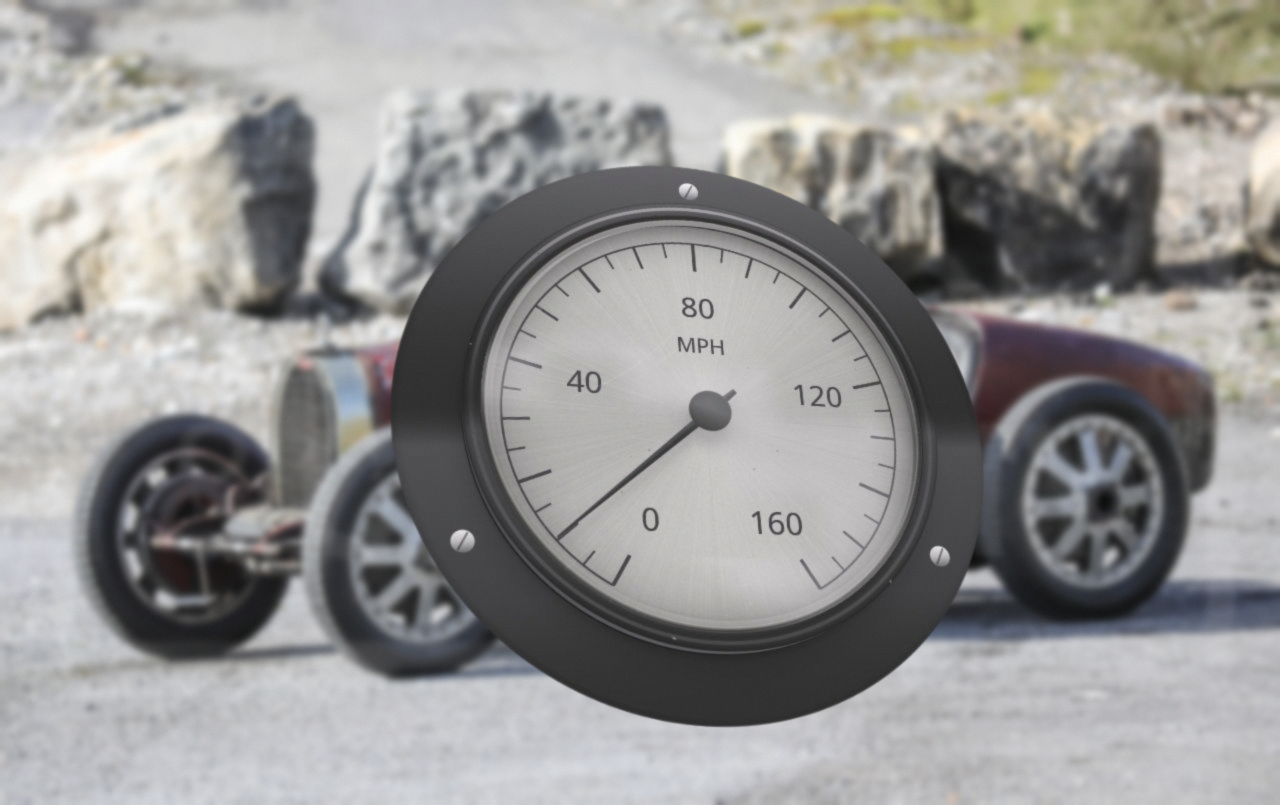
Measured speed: 10 mph
